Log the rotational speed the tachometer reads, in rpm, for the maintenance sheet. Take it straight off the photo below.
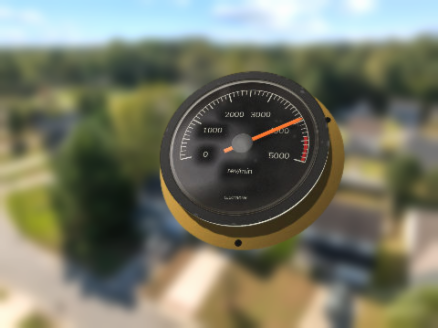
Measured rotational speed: 4000 rpm
